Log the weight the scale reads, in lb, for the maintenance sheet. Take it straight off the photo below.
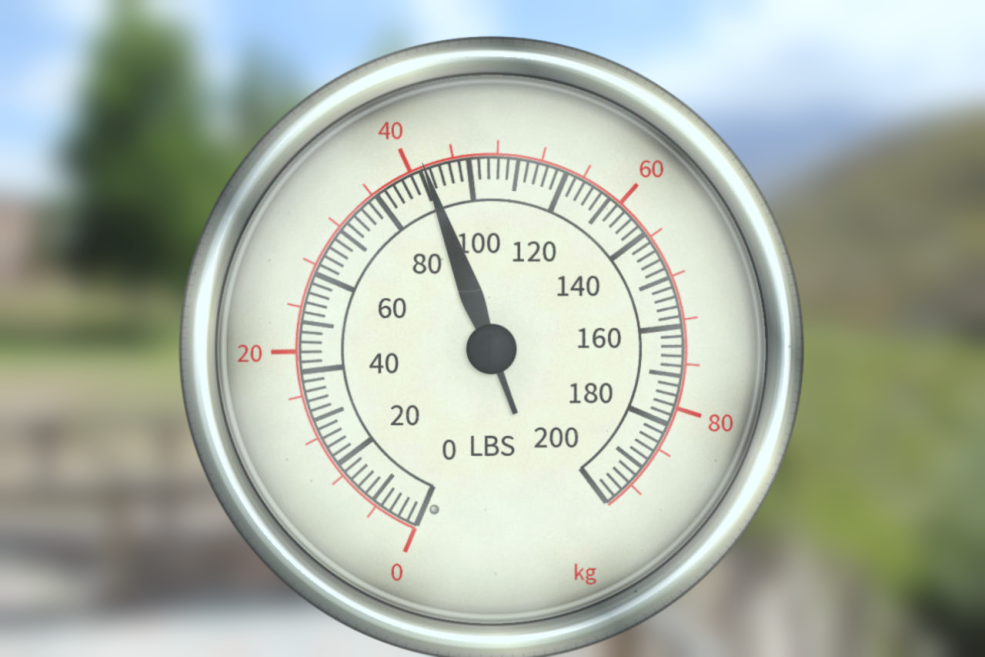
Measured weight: 91 lb
